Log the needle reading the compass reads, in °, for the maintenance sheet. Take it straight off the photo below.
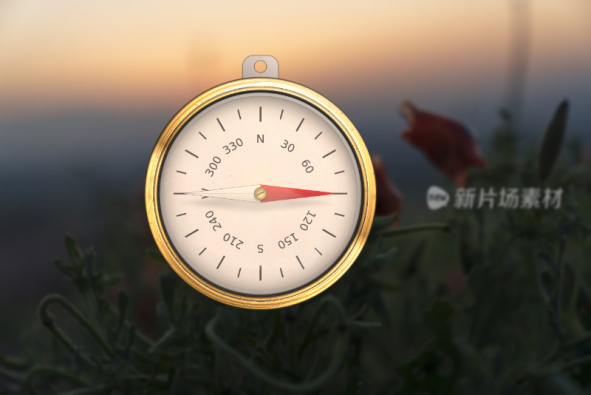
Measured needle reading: 90 °
